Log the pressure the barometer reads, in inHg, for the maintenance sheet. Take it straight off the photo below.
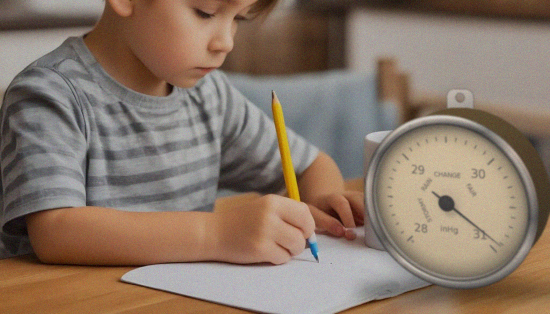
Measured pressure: 30.9 inHg
